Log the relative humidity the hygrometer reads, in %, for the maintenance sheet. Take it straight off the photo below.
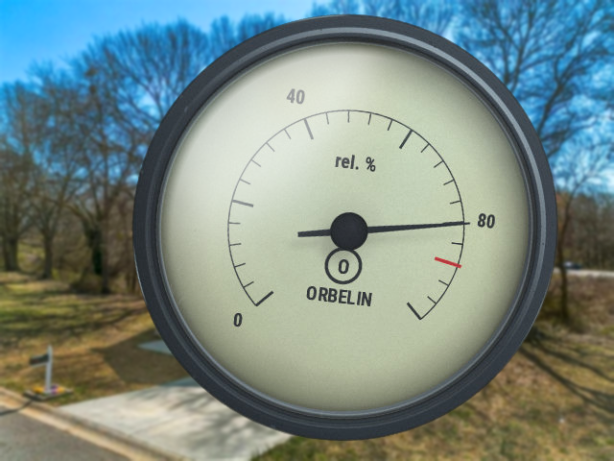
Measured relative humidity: 80 %
